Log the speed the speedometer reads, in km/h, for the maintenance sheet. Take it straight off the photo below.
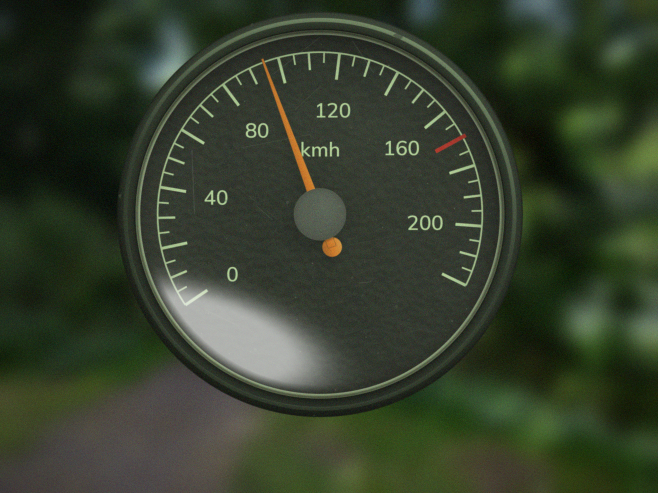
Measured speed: 95 km/h
